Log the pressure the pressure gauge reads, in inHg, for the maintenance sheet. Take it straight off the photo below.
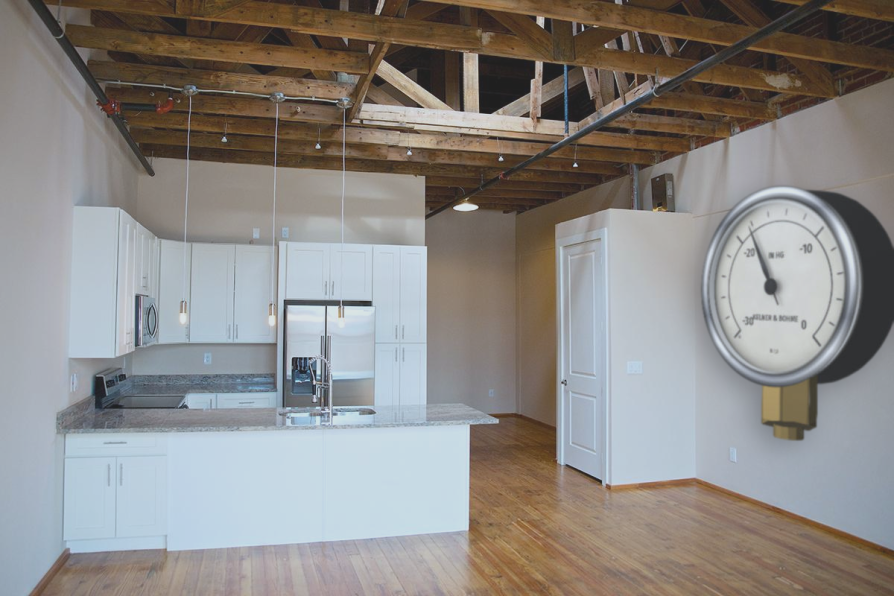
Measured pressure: -18 inHg
